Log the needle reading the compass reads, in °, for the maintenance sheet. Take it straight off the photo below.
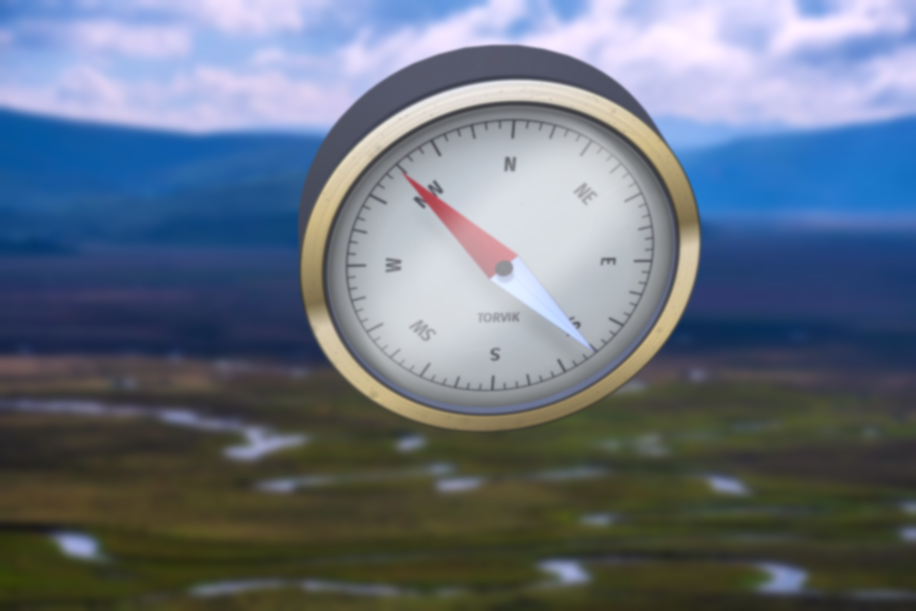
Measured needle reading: 315 °
